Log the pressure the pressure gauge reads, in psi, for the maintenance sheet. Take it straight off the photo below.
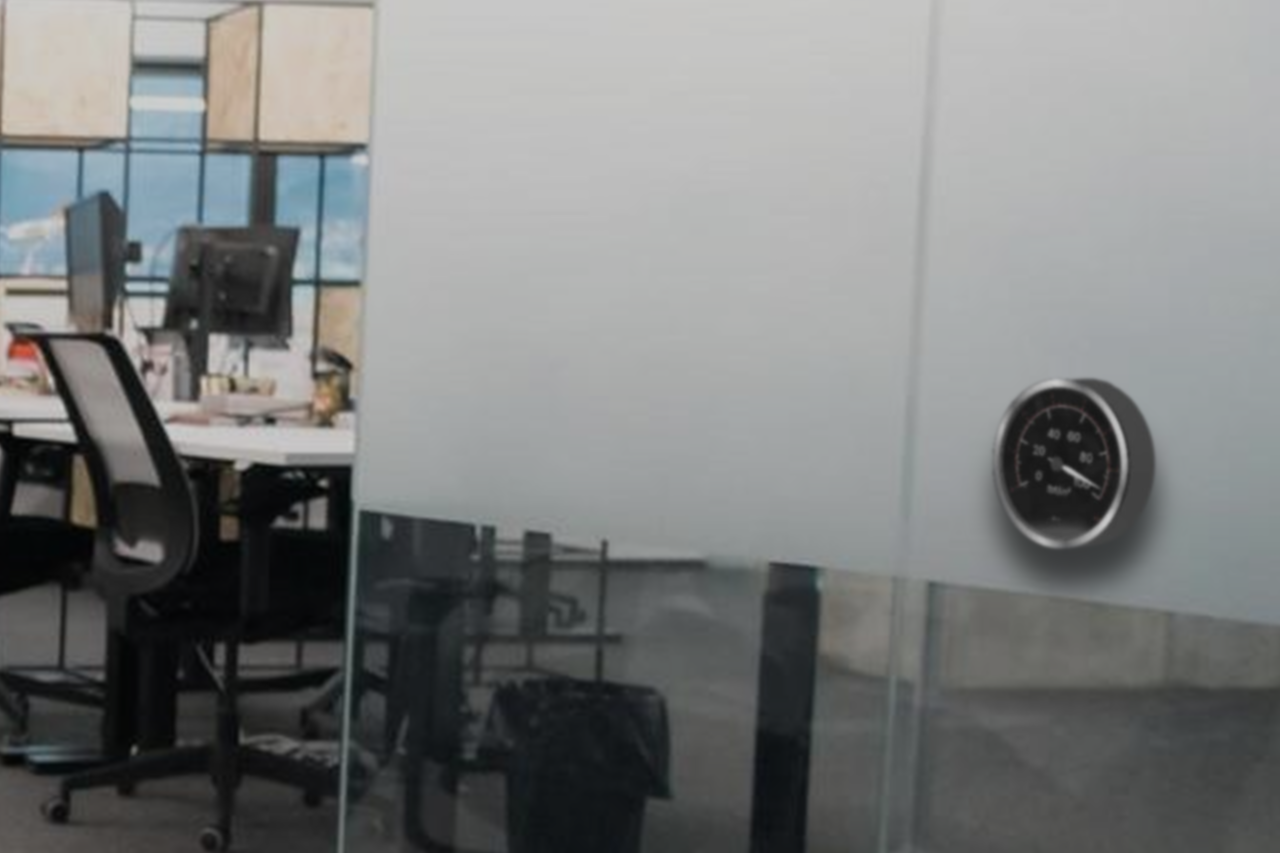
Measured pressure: 95 psi
